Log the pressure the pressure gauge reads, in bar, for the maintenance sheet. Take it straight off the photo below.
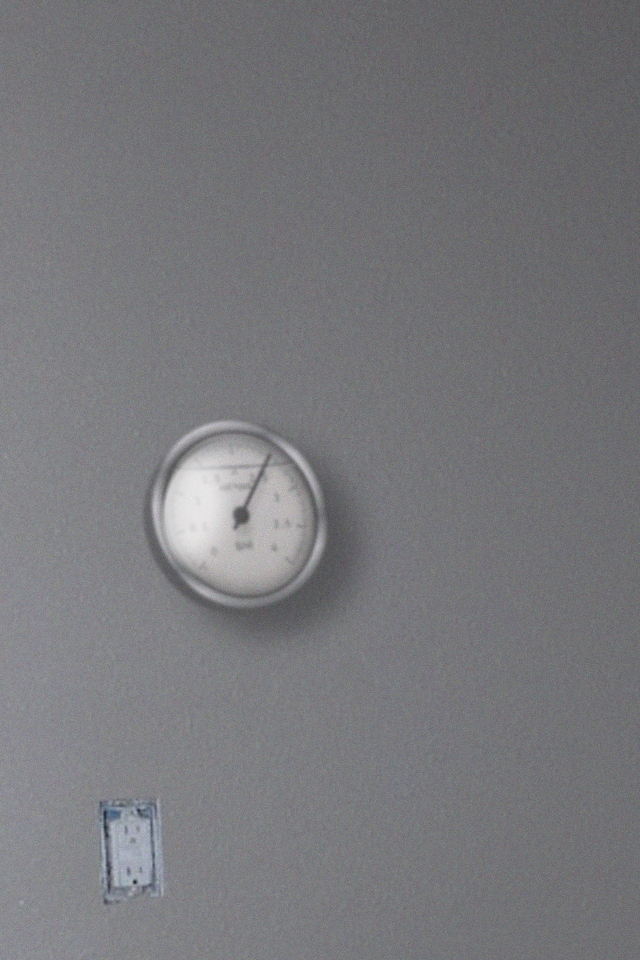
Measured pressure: 2.5 bar
